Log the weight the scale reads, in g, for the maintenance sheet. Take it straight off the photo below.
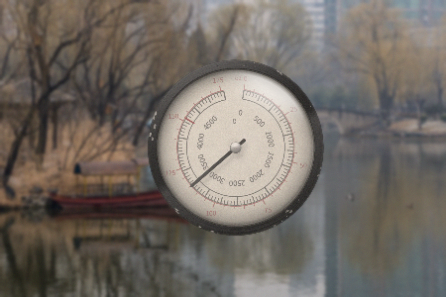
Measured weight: 3250 g
